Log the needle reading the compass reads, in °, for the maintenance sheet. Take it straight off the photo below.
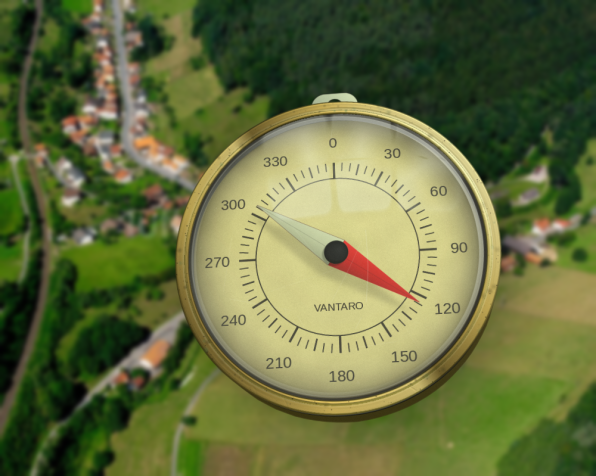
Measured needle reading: 125 °
